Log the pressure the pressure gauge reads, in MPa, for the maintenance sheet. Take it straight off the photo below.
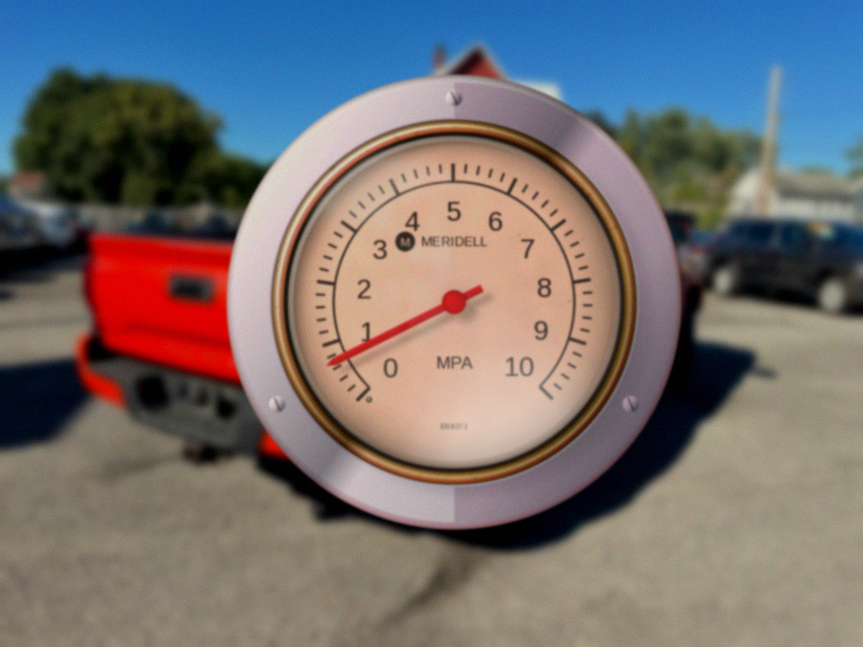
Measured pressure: 0.7 MPa
